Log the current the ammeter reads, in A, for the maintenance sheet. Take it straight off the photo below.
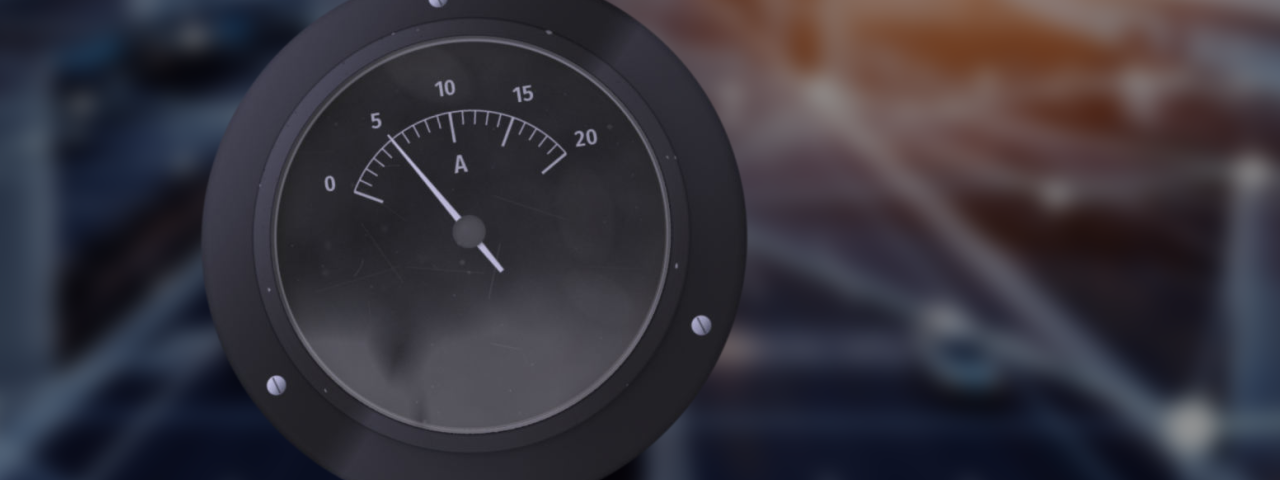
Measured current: 5 A
